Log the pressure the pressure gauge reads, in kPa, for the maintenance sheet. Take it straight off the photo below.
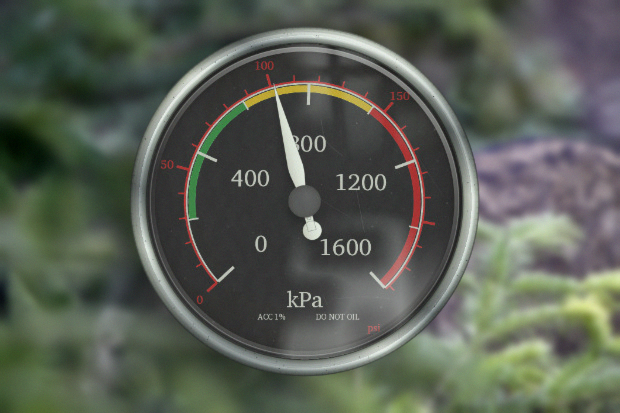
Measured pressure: 700 kPa
